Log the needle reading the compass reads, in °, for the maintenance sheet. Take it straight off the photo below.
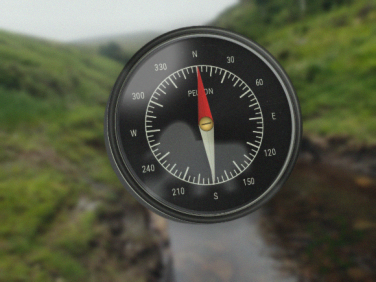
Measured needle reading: 0 °
